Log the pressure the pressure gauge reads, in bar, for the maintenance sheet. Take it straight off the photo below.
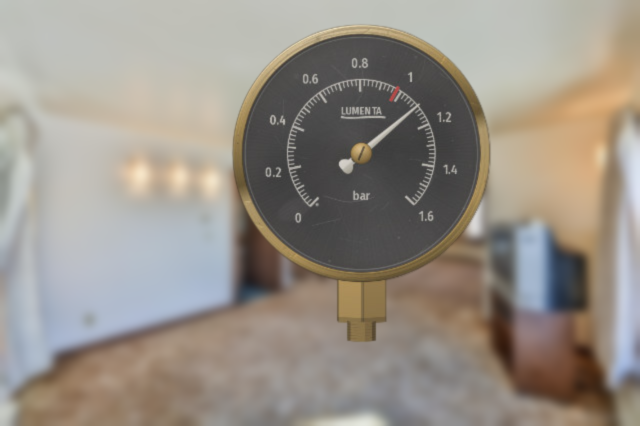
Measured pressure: 1.1 bar
